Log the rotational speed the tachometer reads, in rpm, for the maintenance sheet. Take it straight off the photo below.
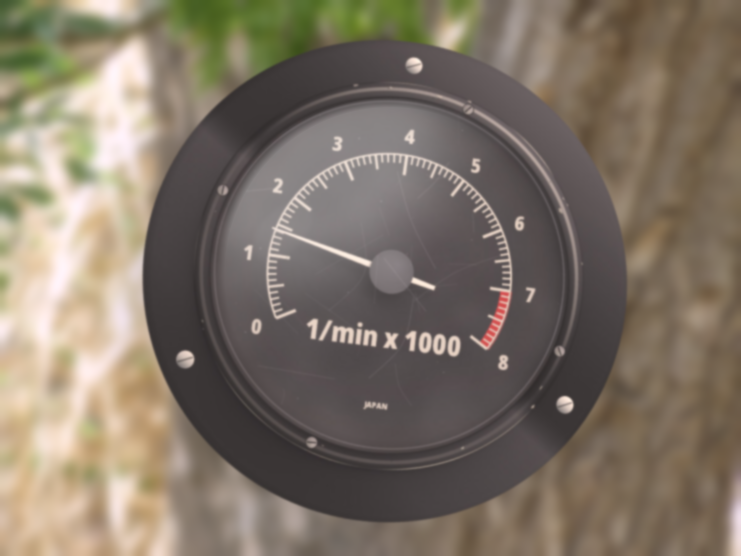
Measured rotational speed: 1400 rpm
